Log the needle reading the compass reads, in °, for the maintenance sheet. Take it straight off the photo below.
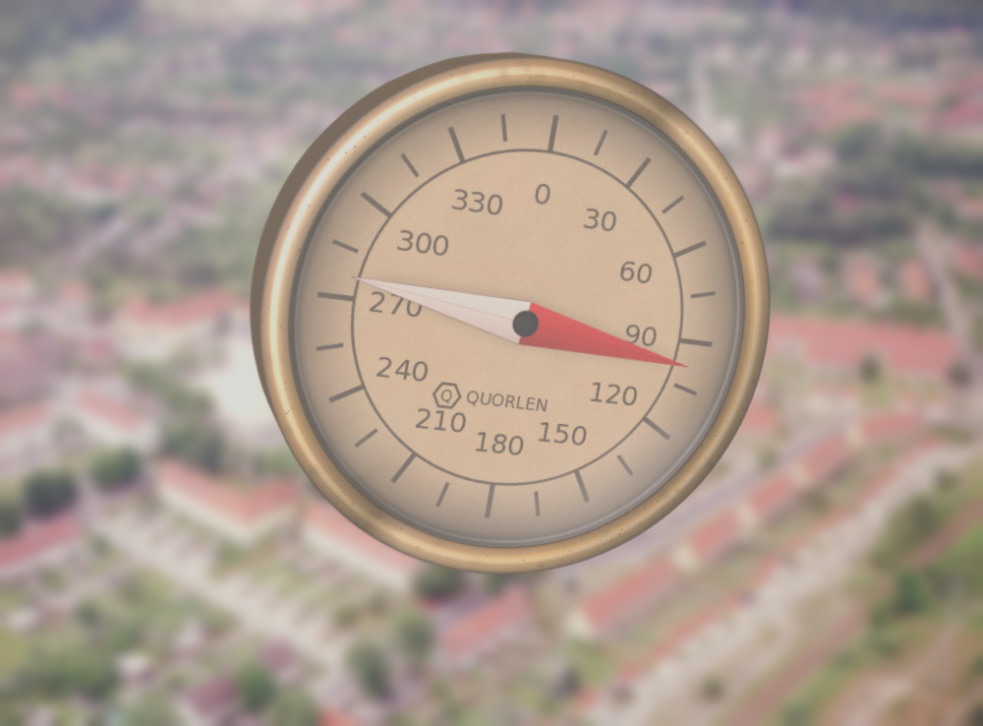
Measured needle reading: 97.5 °
